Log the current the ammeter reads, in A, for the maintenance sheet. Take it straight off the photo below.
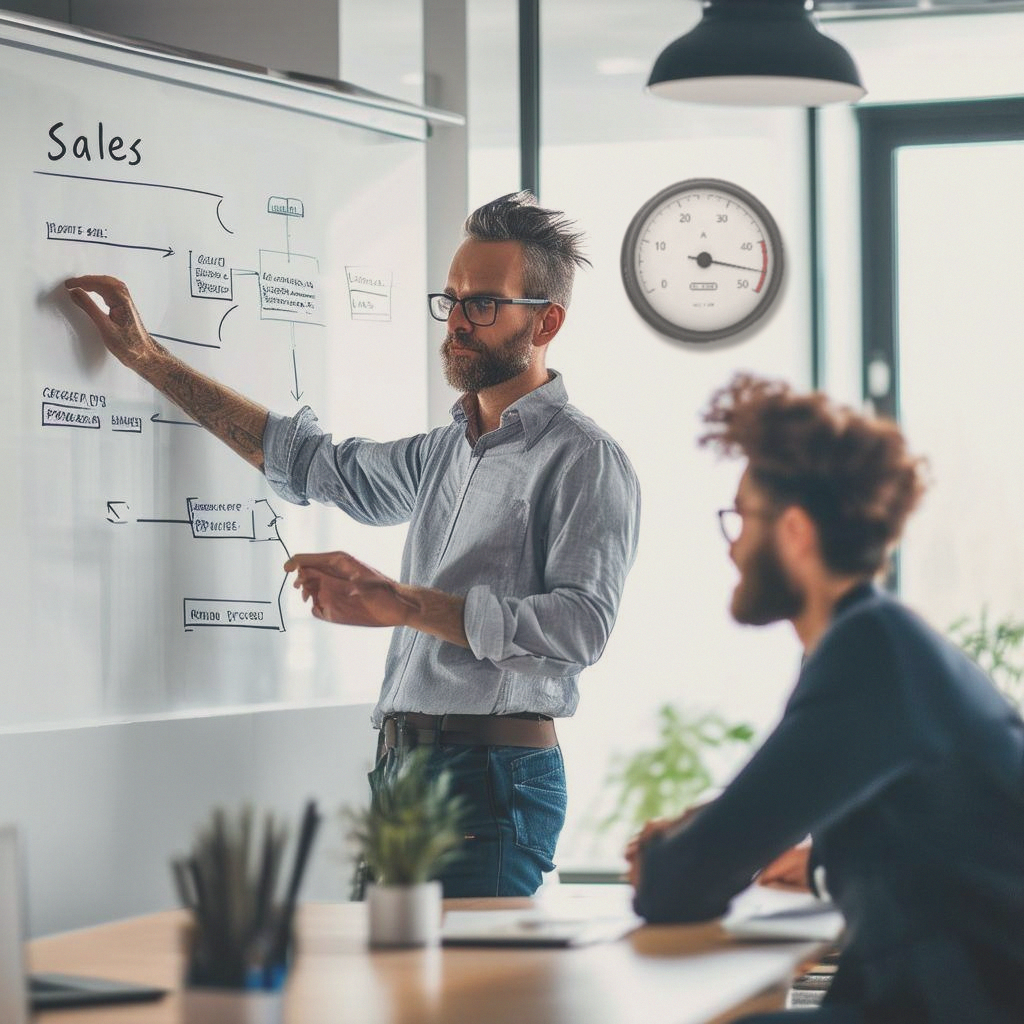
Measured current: 46 A
